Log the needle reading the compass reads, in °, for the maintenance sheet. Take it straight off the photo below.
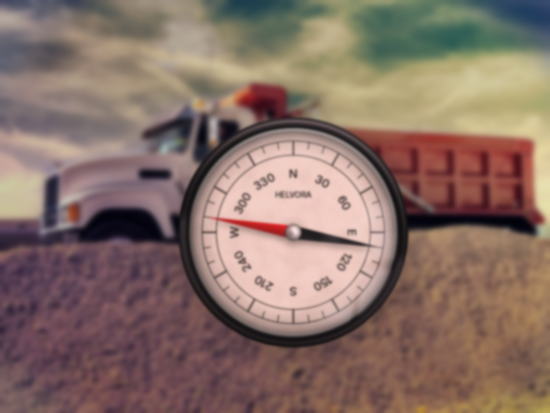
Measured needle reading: 280 °
